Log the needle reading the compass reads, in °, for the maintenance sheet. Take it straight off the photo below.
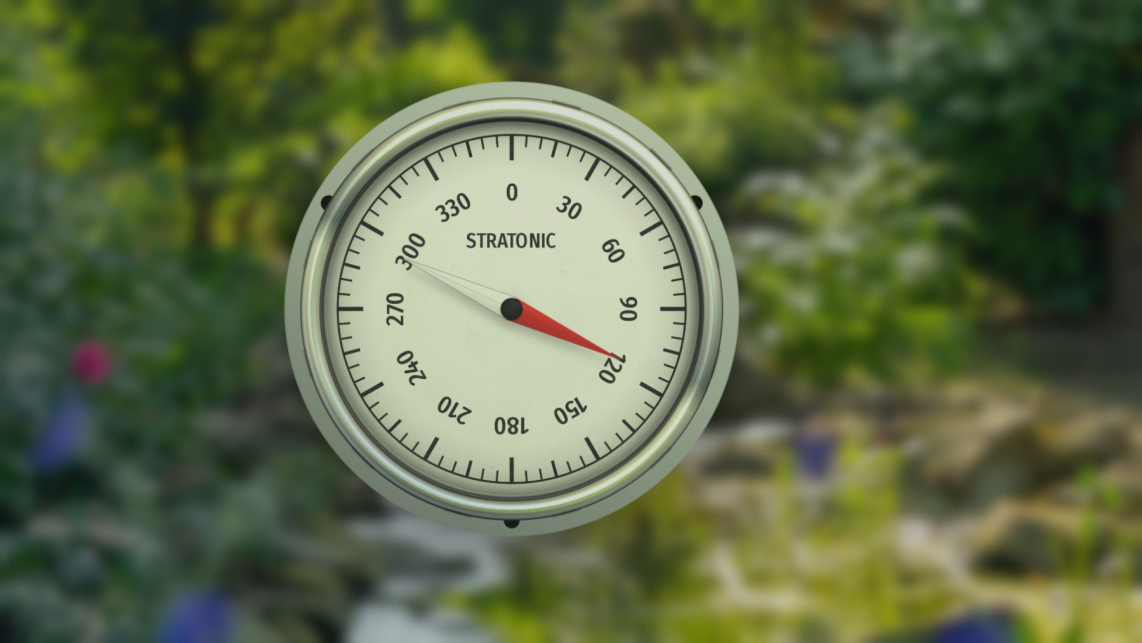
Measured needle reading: 115 °
